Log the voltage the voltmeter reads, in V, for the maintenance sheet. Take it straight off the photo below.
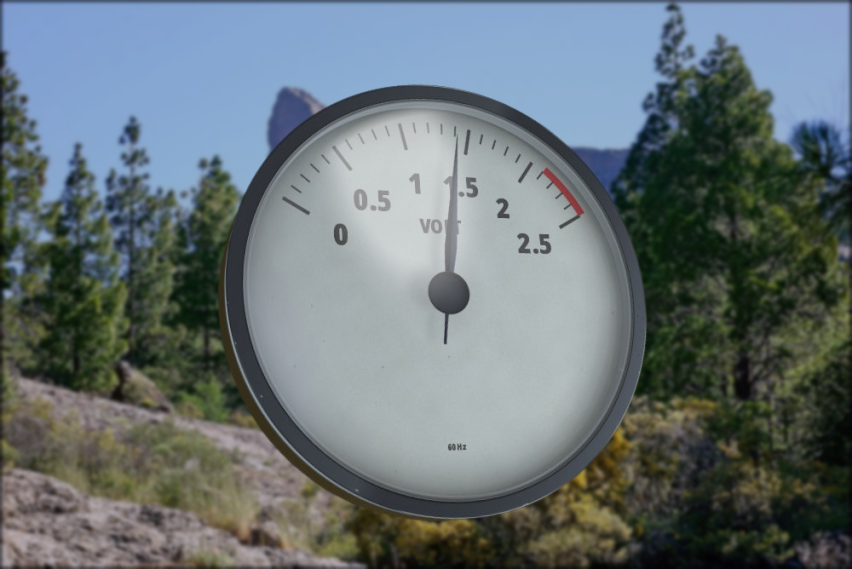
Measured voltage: 1.4 V
